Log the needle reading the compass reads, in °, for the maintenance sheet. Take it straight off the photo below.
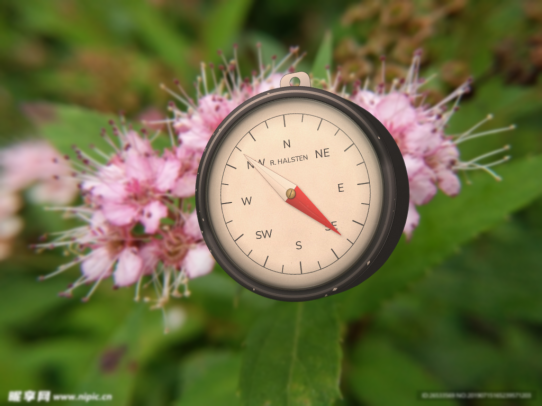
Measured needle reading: 135 °
